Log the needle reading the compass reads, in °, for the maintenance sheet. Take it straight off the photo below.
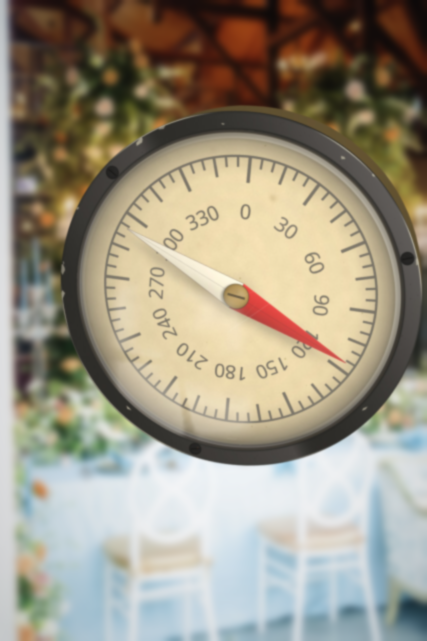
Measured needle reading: 115 °
